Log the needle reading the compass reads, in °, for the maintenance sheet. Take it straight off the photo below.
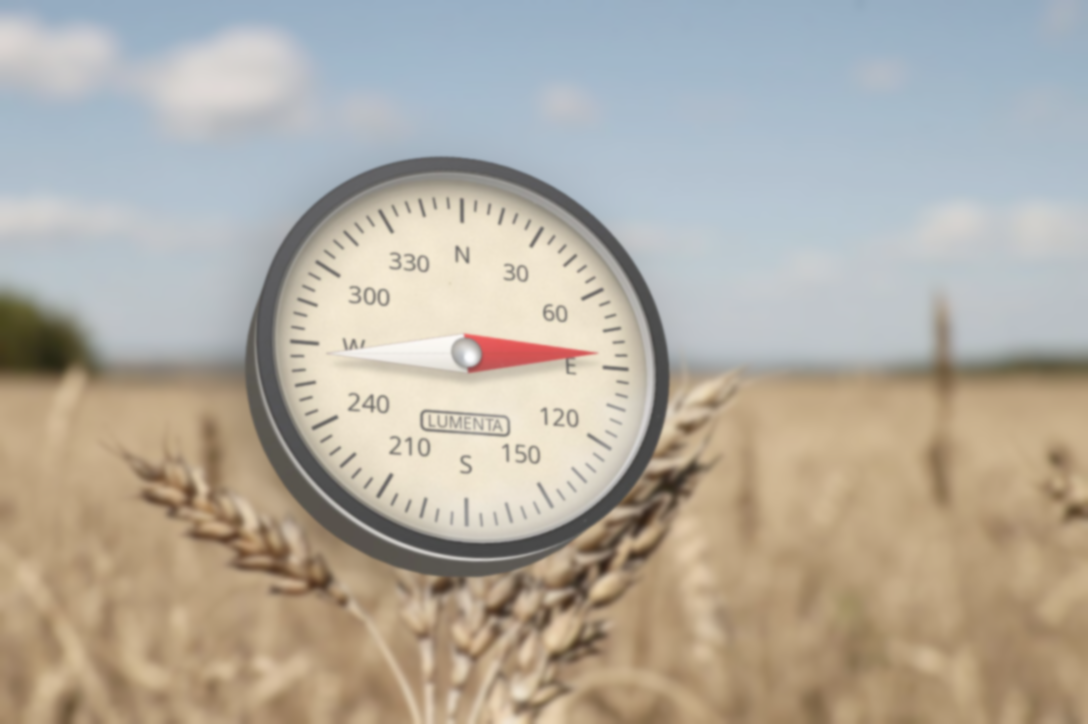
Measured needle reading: 85 °
